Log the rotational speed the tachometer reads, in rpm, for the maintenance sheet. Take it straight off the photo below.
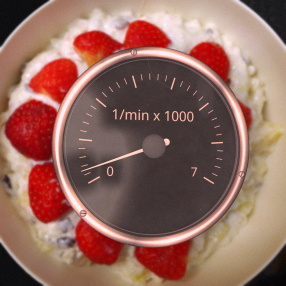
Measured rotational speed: 300 rpm
